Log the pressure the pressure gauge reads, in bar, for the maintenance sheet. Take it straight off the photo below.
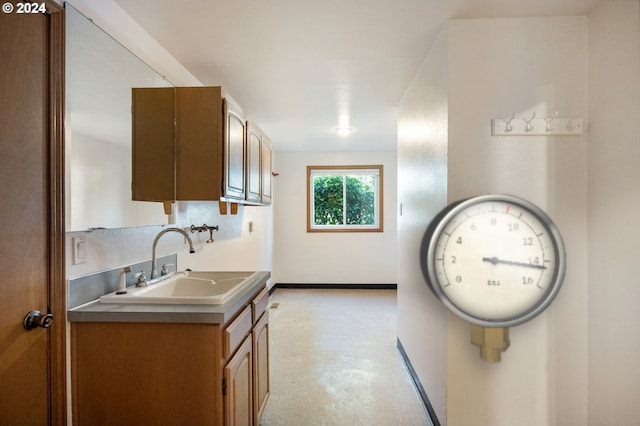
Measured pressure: 14.5 bar
